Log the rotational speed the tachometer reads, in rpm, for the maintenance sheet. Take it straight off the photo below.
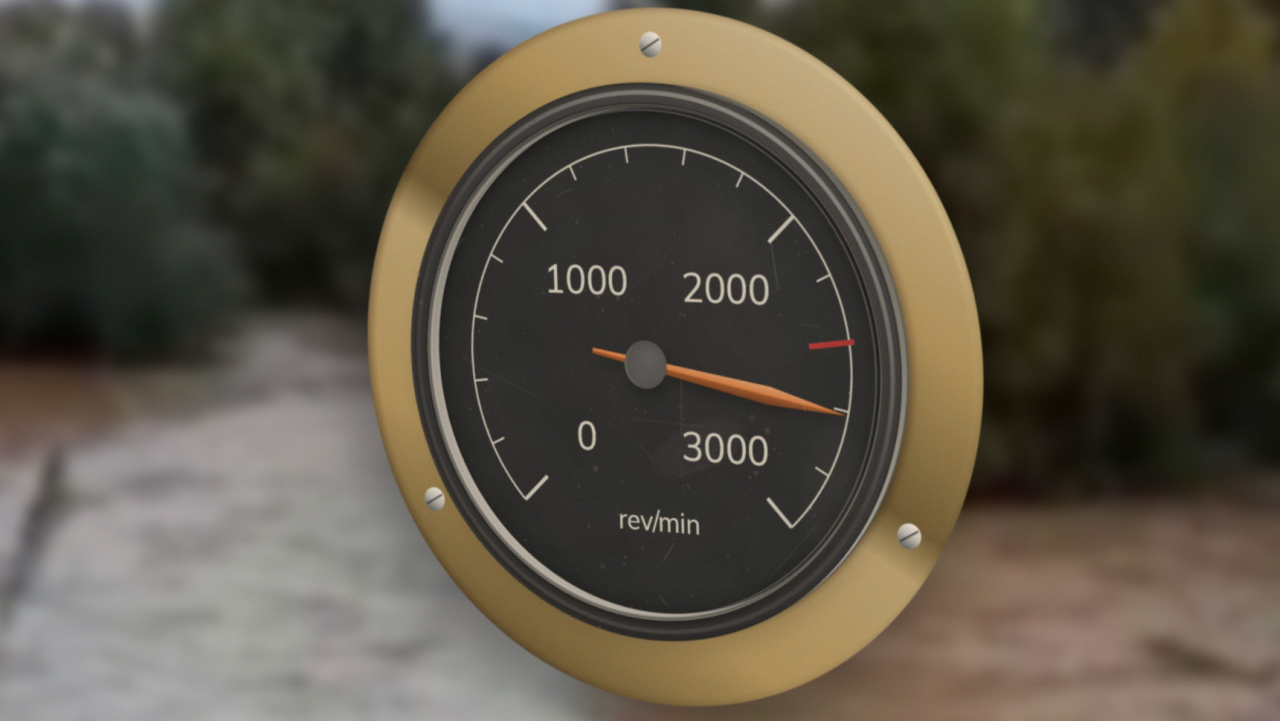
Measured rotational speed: 2600 rpm
